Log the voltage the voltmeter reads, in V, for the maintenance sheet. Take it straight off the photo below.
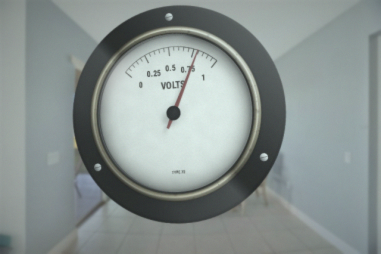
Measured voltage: 0.8 V
